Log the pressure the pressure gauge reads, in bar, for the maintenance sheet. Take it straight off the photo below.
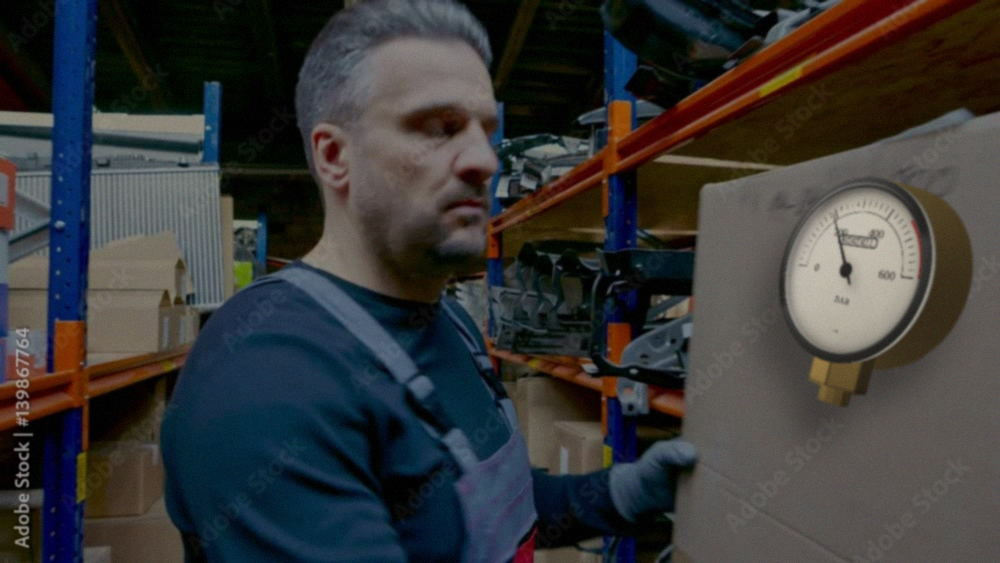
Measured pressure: 200 bar
